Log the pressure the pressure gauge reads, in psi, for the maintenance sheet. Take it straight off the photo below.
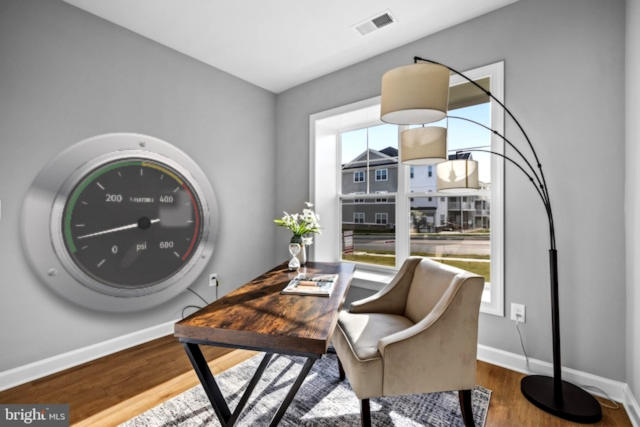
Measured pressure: 75 psi
